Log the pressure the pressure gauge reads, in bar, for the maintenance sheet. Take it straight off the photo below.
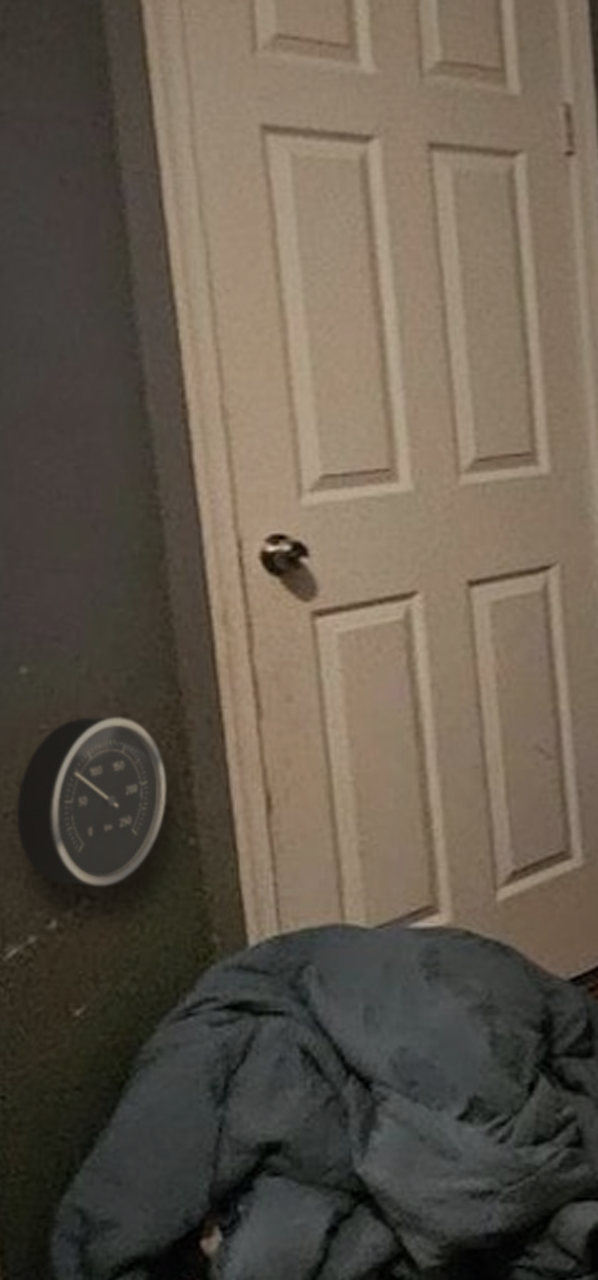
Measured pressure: 75 bar
